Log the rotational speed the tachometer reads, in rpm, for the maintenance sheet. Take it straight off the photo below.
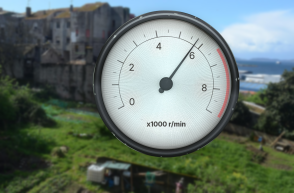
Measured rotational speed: 5750 rpm
